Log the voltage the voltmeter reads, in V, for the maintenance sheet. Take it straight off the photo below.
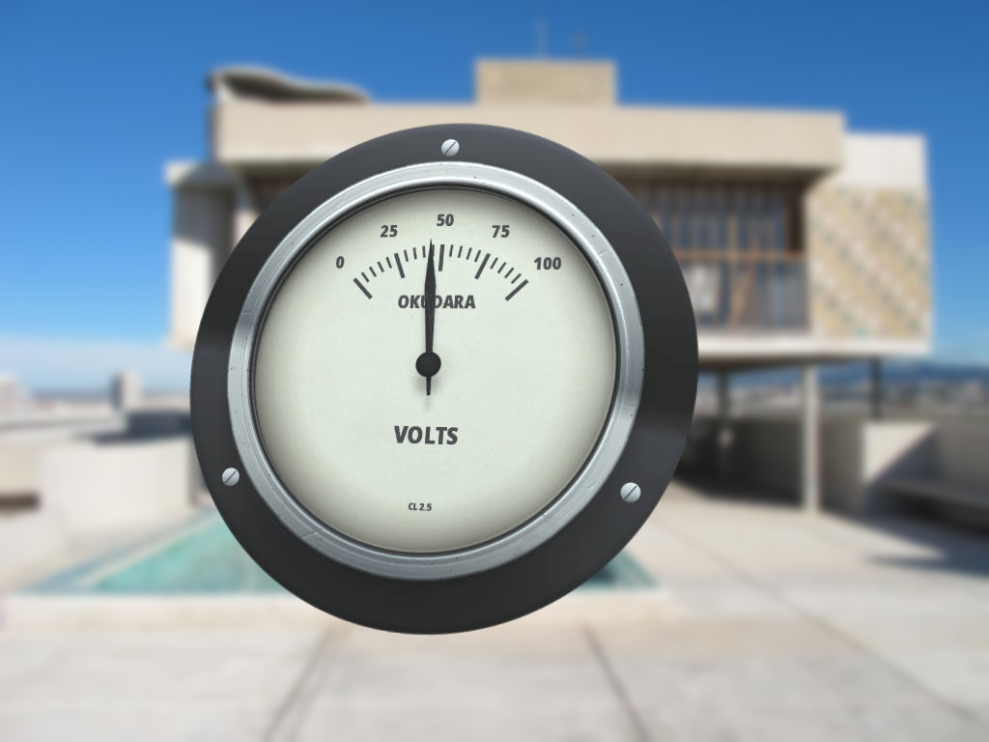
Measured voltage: 45 V
